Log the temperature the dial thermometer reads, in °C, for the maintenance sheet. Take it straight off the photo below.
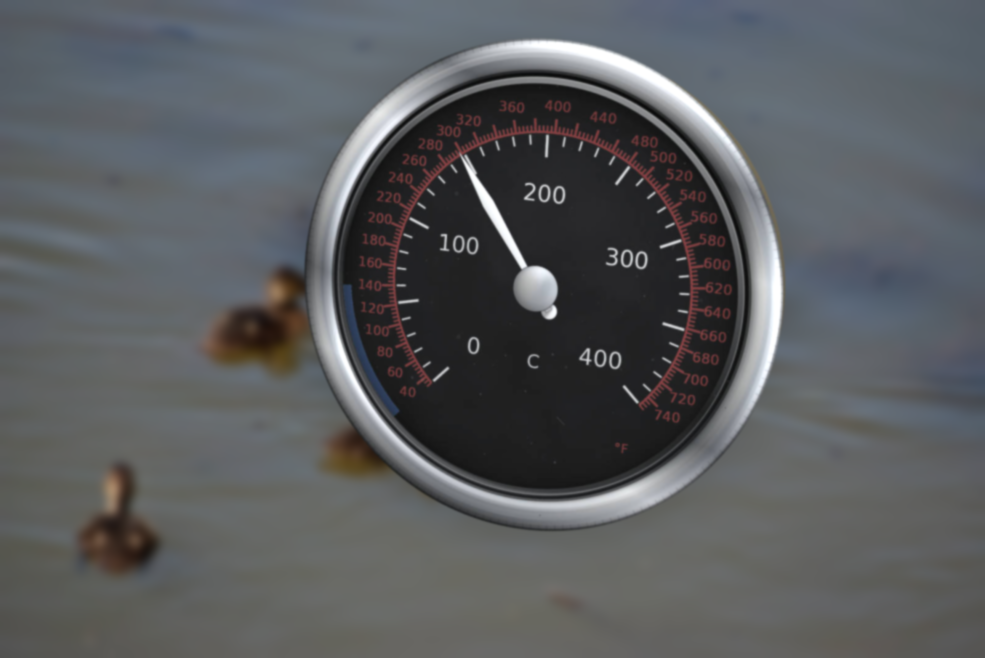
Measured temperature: 150 °C
